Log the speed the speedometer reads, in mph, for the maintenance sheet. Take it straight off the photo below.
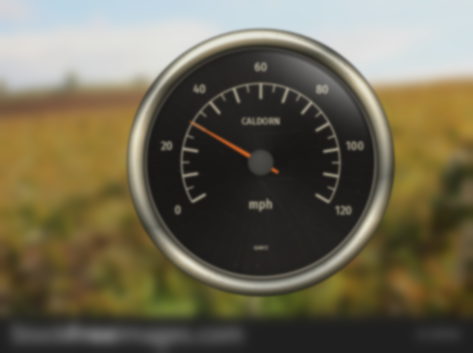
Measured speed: 30 mph
